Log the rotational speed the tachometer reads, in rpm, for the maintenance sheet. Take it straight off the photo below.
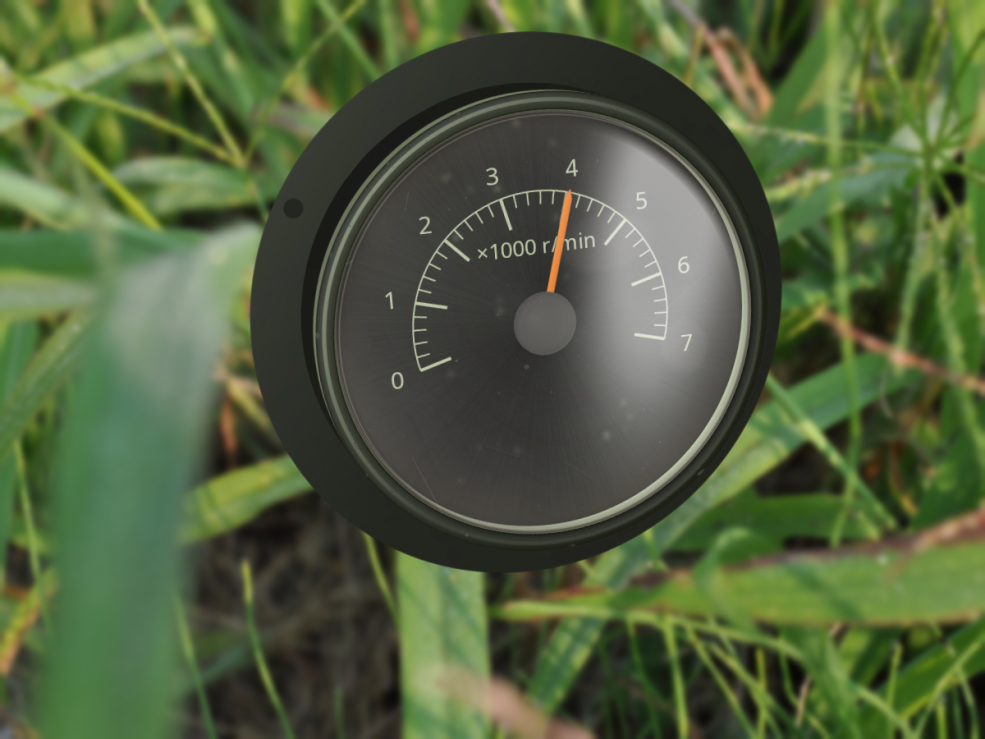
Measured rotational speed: 4000 rpm
